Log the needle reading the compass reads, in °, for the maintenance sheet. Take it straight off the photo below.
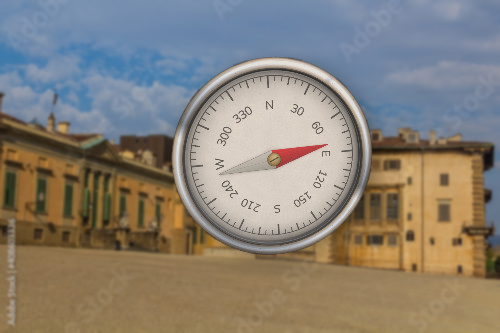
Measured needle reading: 80 °
